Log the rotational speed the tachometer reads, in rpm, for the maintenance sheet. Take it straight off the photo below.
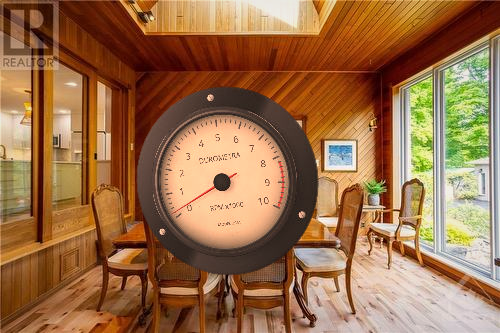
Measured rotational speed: 200 rpm
